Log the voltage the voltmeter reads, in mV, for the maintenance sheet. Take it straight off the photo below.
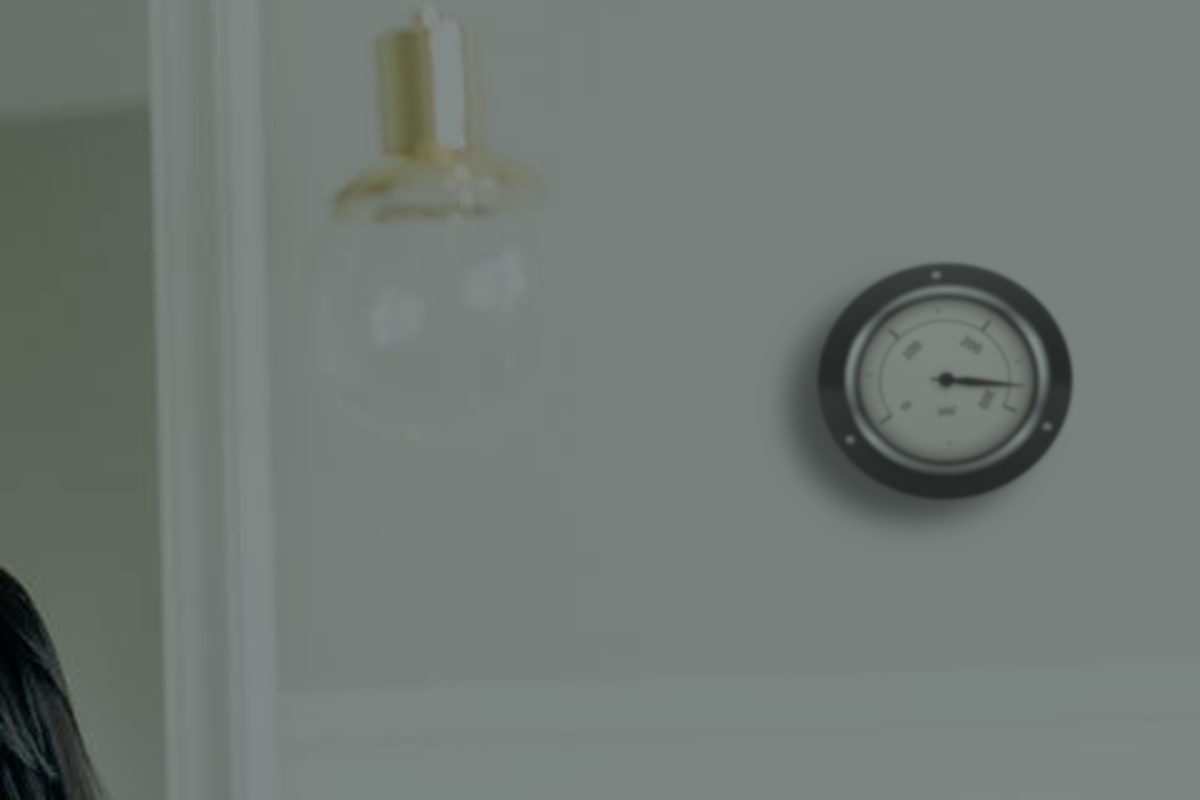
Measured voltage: 275 mV
